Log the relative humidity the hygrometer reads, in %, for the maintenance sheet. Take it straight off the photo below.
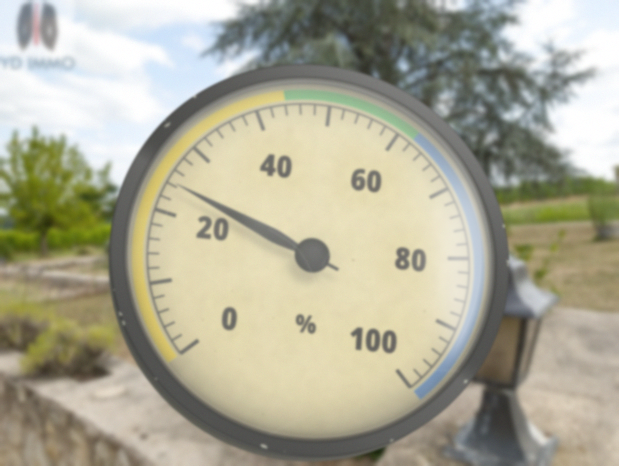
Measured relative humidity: 24 %
